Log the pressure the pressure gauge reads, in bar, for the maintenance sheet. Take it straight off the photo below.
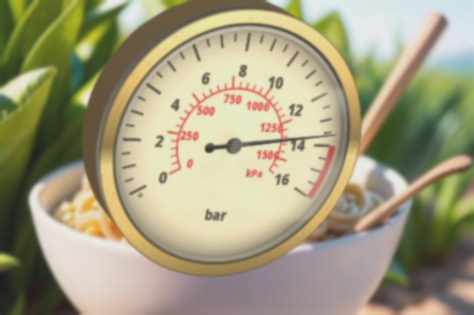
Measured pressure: 13.5 bar
